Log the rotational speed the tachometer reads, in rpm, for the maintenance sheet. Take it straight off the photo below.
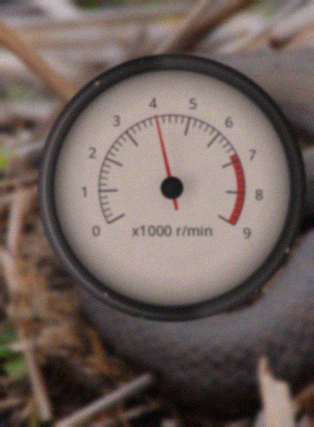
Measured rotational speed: 4000 rpm
